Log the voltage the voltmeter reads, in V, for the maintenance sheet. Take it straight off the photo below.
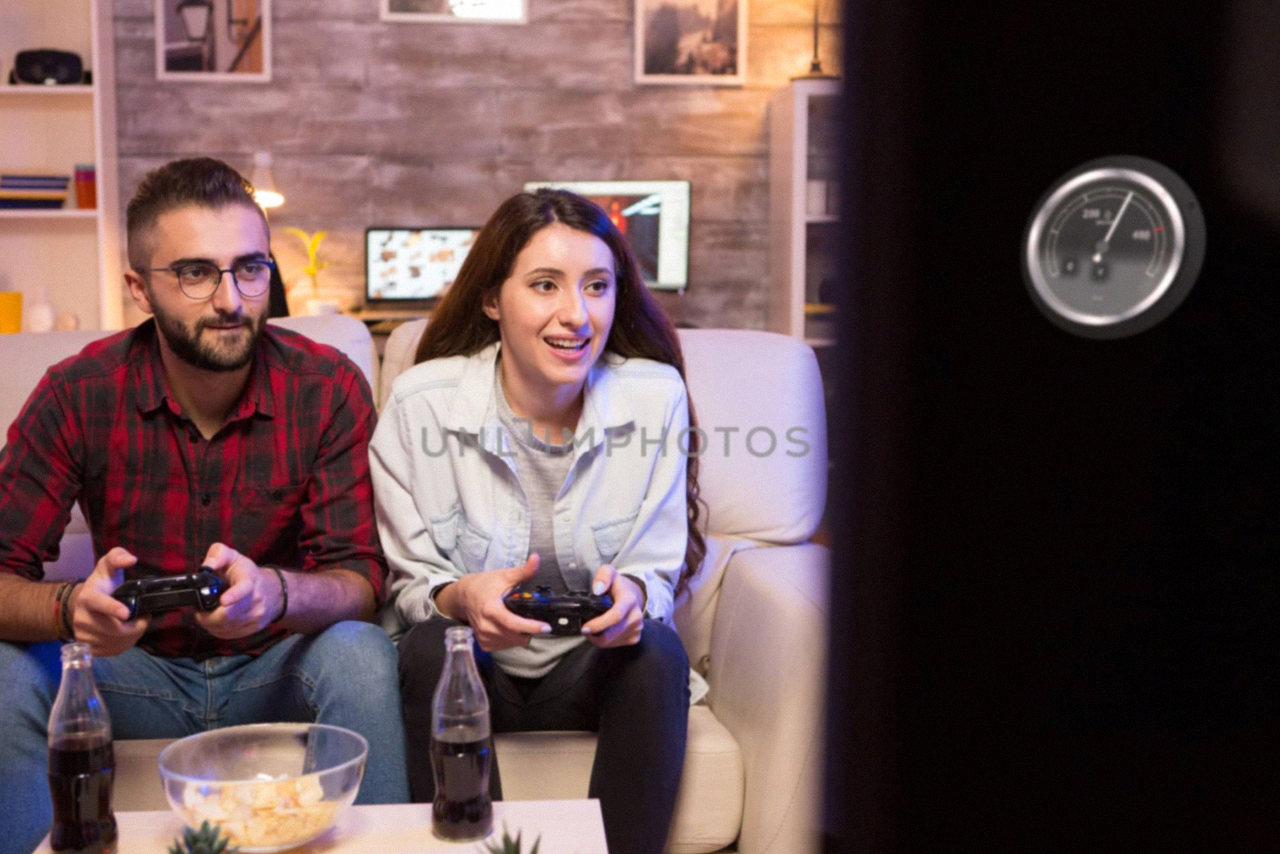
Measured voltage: 300 V
